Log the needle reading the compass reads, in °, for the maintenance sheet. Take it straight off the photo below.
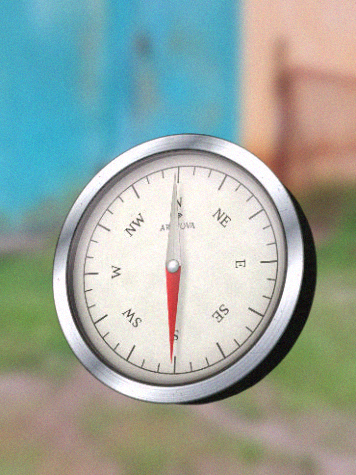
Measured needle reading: 180 °
